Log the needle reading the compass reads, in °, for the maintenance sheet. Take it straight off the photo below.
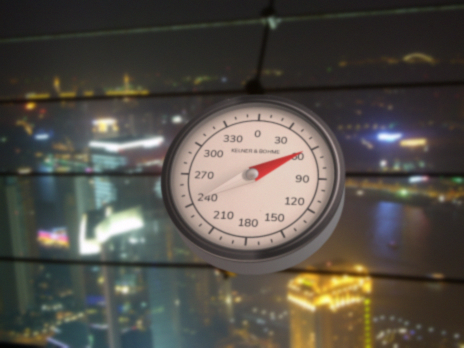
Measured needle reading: 60 °
